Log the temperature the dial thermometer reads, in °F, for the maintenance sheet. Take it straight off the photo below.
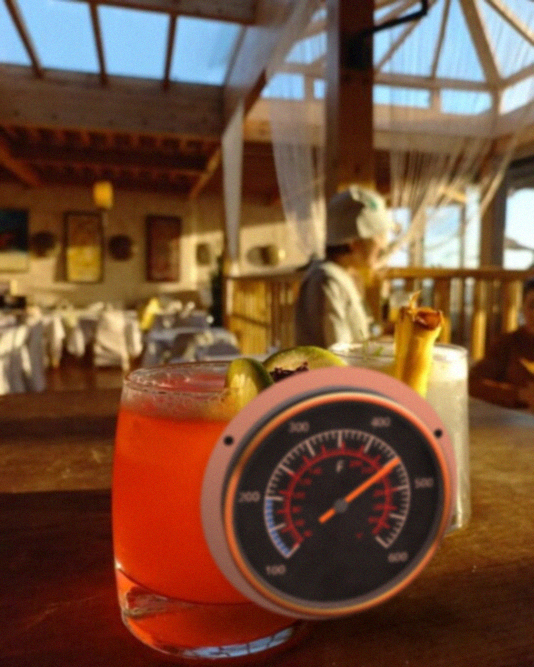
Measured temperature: 450 °F
